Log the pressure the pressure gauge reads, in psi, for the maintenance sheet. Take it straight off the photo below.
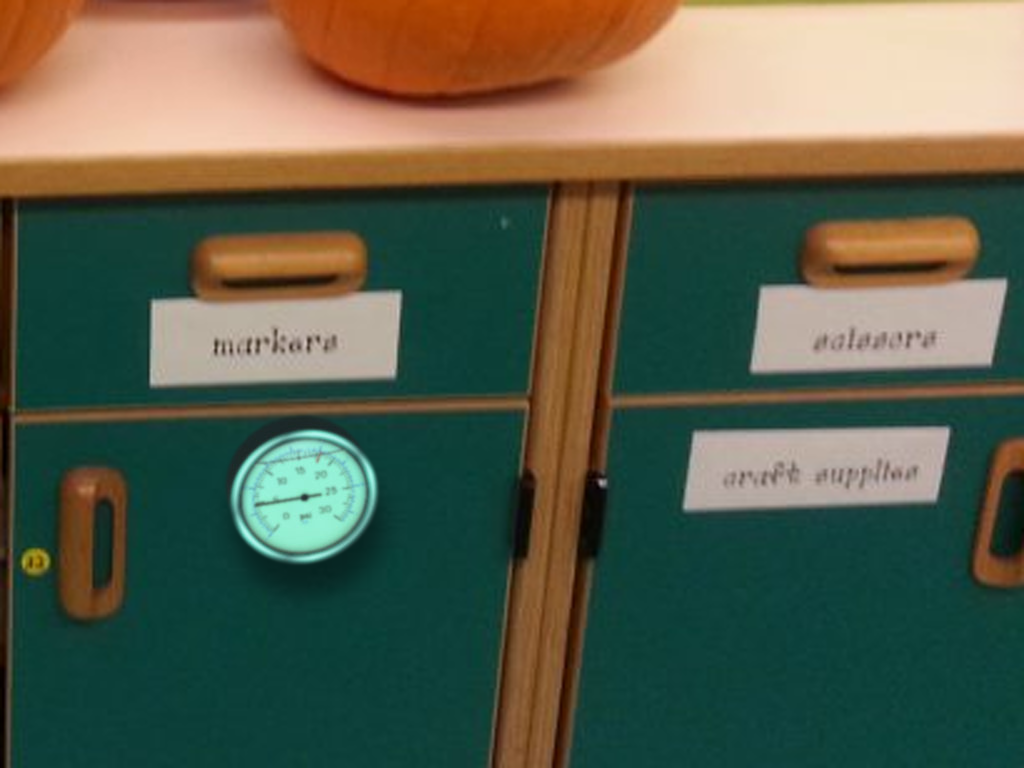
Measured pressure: 5 psi
